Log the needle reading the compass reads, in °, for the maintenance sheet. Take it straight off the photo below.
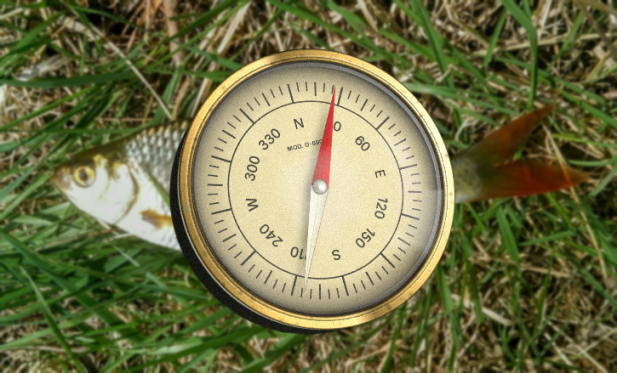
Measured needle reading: 25 °
